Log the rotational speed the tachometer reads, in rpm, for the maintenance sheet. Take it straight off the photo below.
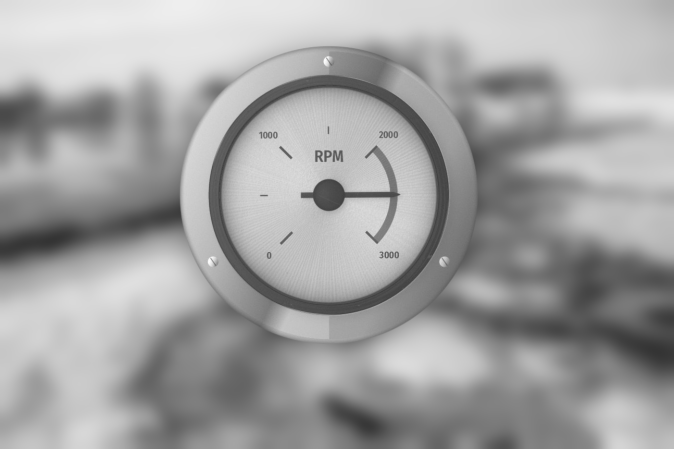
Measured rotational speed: 2500 rpm
